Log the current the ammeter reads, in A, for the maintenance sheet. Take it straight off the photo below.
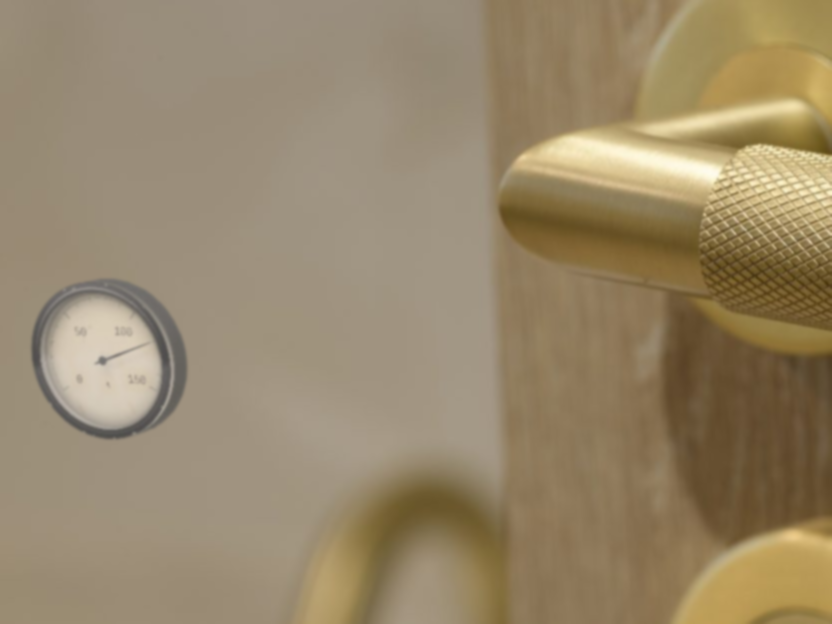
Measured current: 120 A
